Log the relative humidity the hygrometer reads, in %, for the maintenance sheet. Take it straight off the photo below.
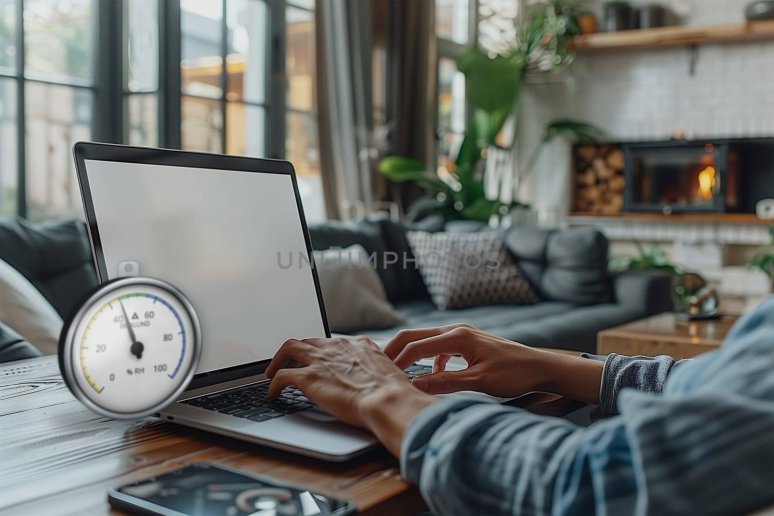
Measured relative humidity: 44 %
